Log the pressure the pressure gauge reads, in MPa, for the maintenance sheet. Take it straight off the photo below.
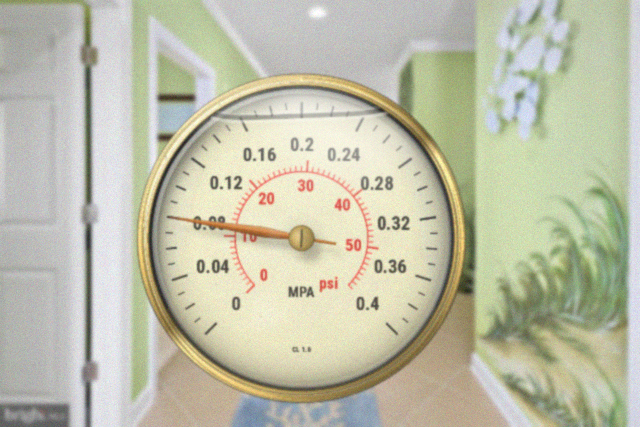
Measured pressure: 0.08 MPa
